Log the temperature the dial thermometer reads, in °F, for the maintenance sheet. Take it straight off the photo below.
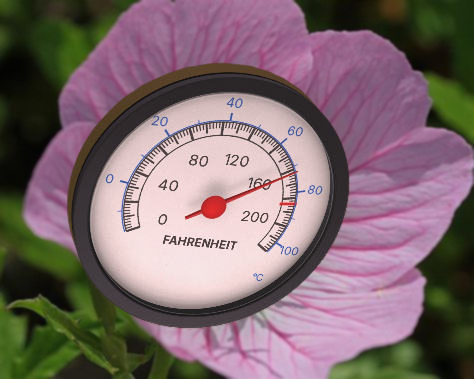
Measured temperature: 160 °F
